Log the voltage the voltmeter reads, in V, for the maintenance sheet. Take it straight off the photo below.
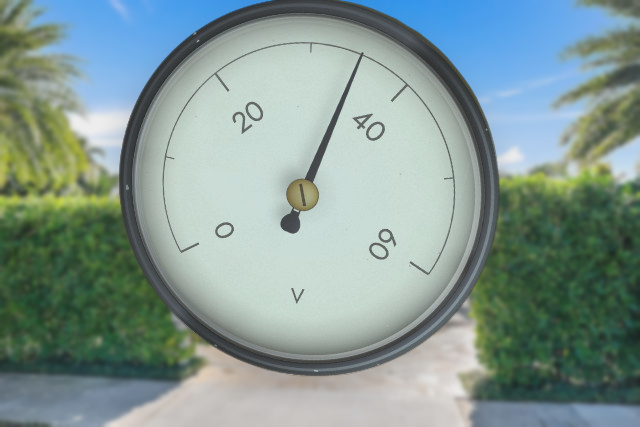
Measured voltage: 35 V
